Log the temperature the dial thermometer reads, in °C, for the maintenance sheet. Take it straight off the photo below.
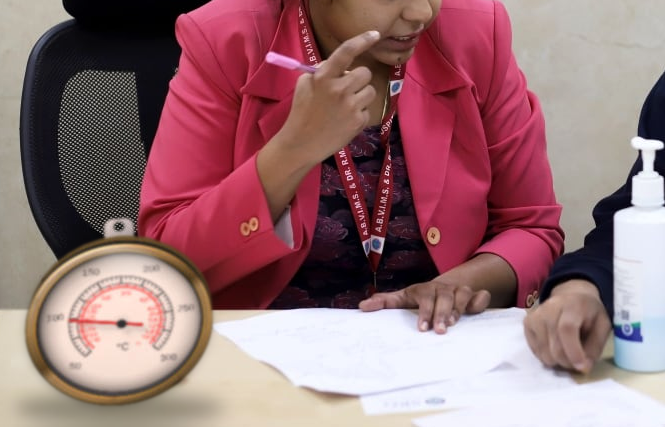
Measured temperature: 100 °C
